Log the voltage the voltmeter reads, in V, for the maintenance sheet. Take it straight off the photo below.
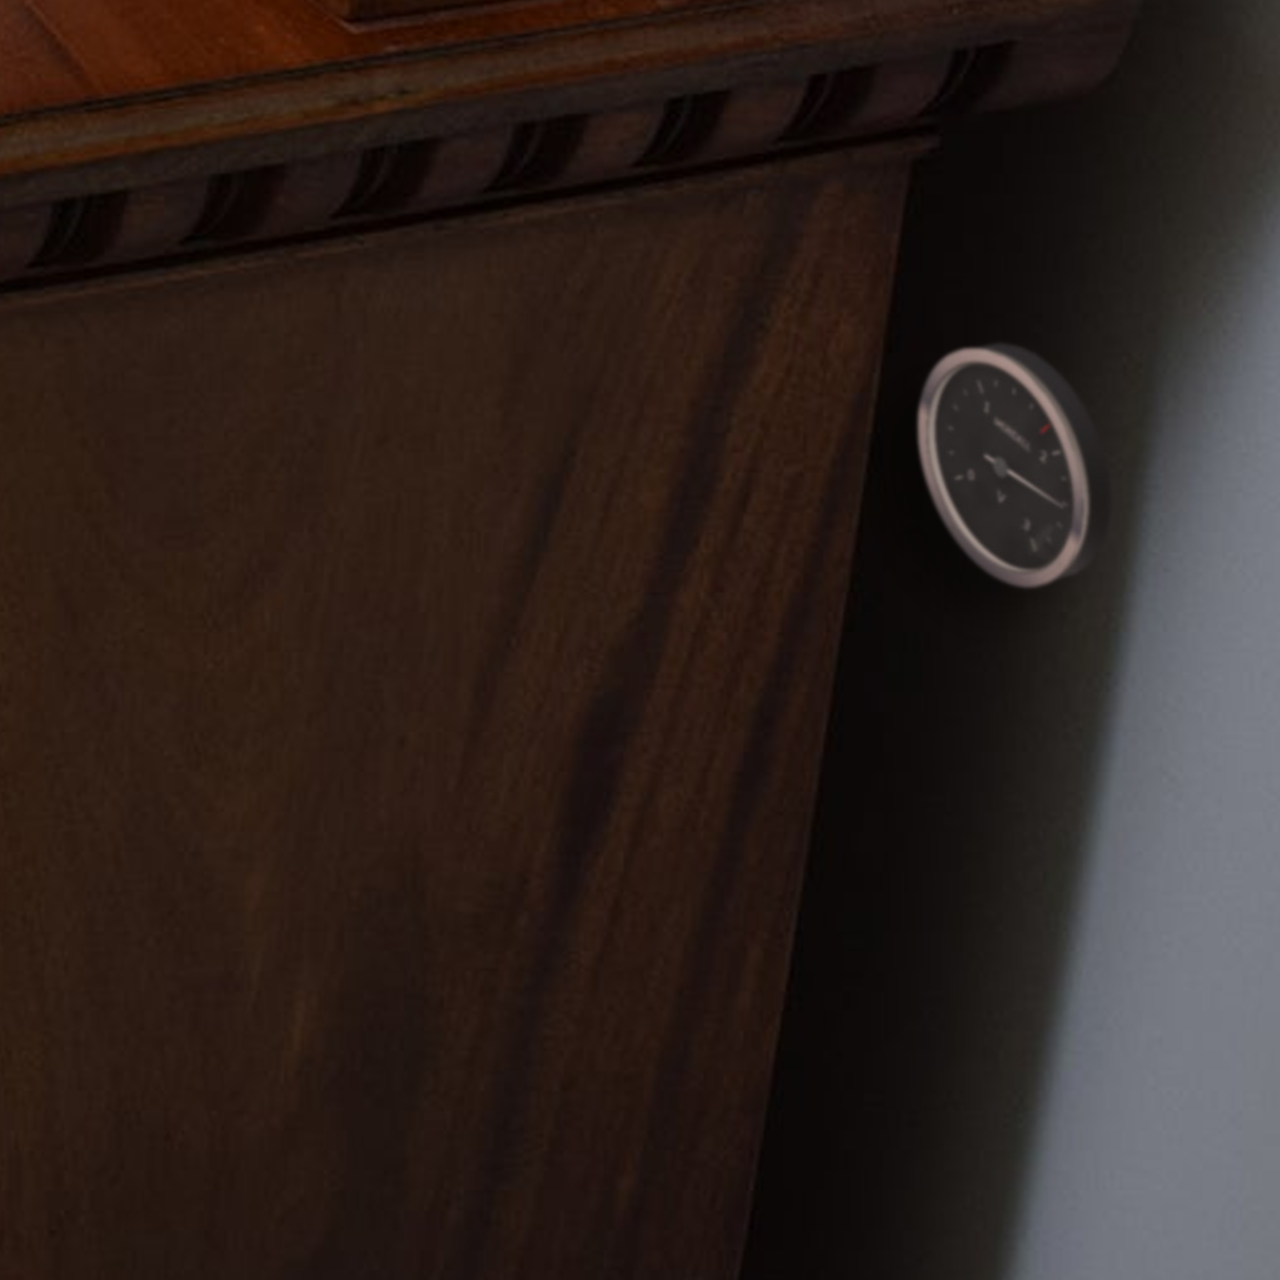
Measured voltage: 2.4 V
